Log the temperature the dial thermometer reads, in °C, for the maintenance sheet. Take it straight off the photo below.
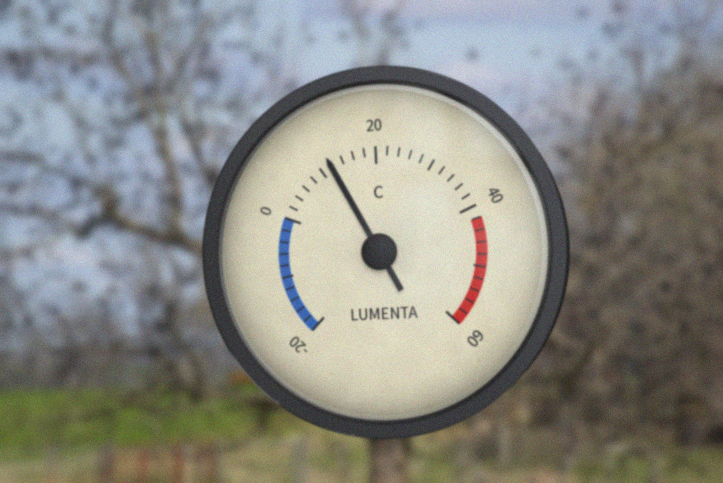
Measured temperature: 12 °C
